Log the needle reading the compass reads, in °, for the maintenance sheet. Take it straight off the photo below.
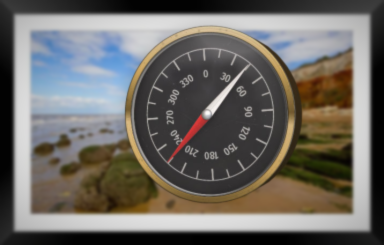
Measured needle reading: 225 °
